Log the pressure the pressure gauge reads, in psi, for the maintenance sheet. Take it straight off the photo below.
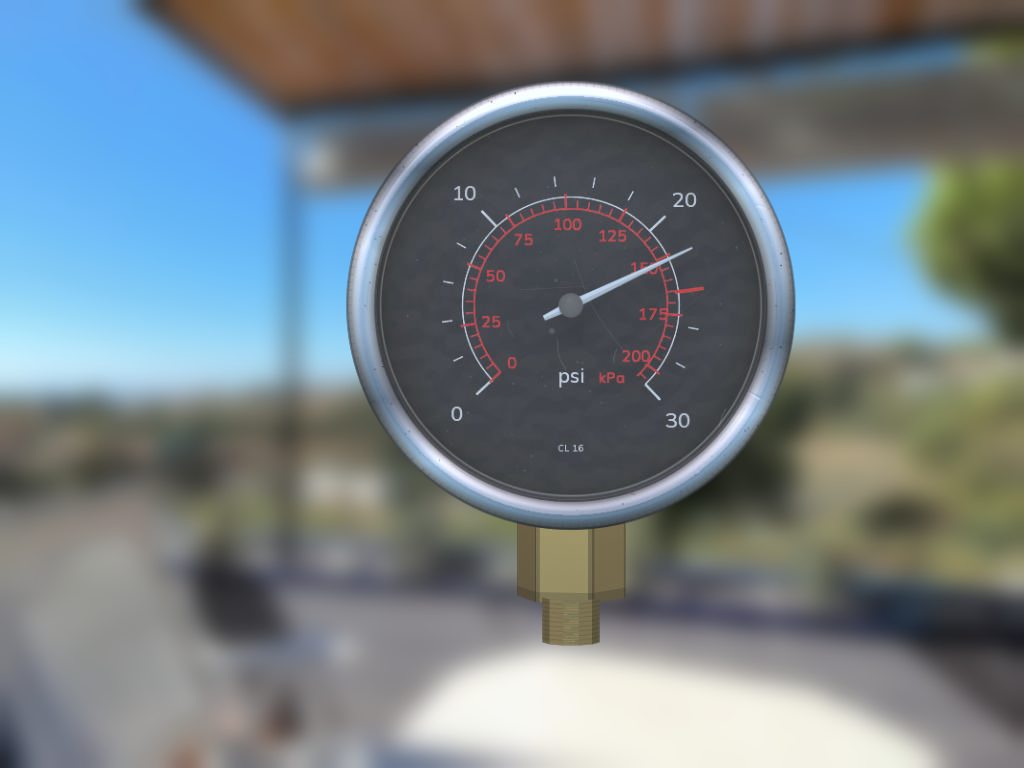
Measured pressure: 22 psi
